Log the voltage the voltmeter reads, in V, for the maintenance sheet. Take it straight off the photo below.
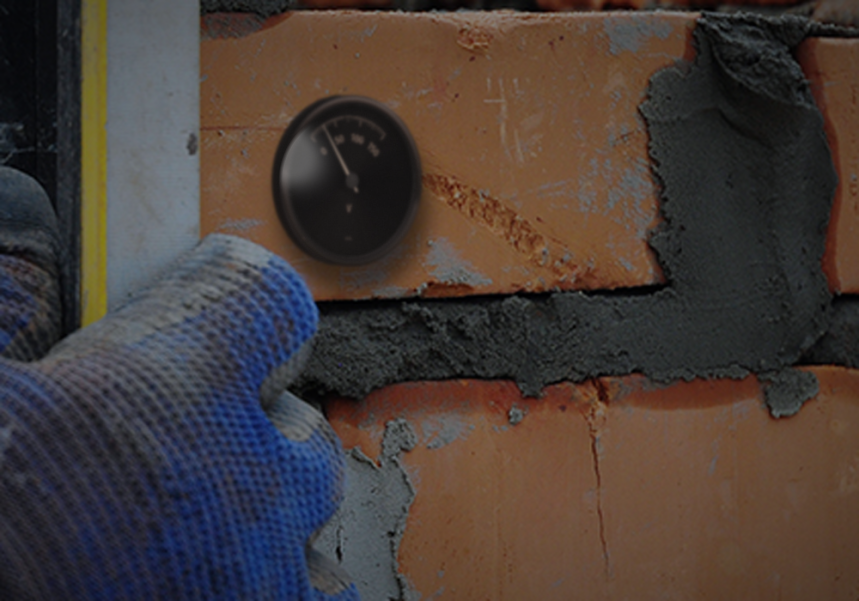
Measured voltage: 25 V
